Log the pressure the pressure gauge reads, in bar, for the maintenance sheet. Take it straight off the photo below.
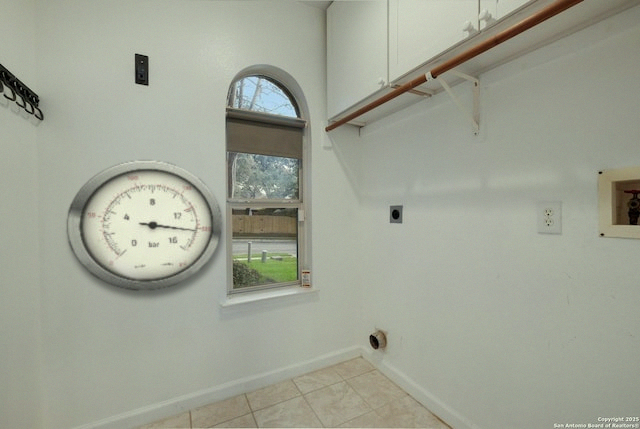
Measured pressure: 14 bar
